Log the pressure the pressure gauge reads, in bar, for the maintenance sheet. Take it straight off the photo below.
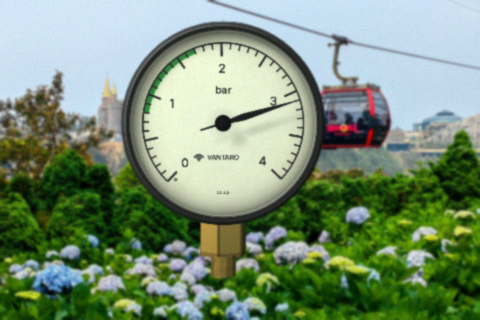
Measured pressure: 3.1 bar
